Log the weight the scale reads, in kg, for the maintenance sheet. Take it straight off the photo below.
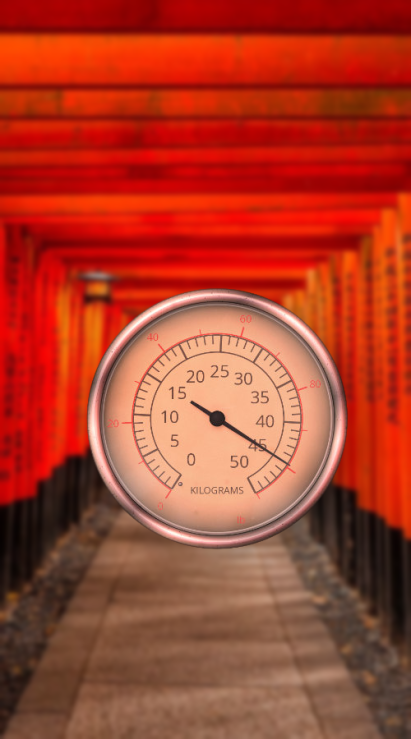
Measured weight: 45 kg
